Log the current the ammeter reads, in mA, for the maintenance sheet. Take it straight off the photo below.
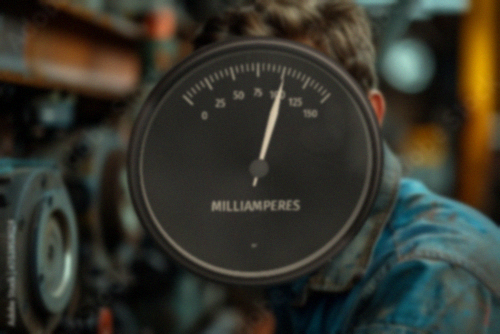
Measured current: 100 mA
